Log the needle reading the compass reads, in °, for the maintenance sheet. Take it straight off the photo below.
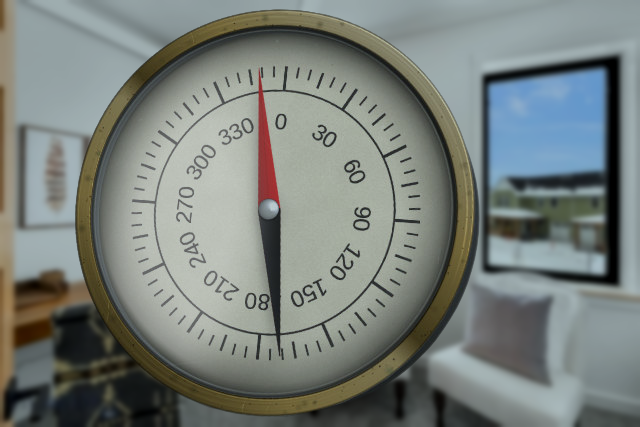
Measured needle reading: 350 °
